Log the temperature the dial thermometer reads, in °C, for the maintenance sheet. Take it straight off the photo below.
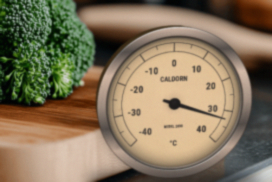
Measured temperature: 32.5 °C
